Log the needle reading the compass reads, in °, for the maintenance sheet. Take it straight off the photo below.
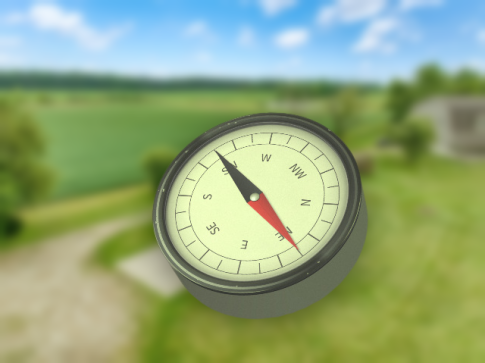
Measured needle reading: 45 °
